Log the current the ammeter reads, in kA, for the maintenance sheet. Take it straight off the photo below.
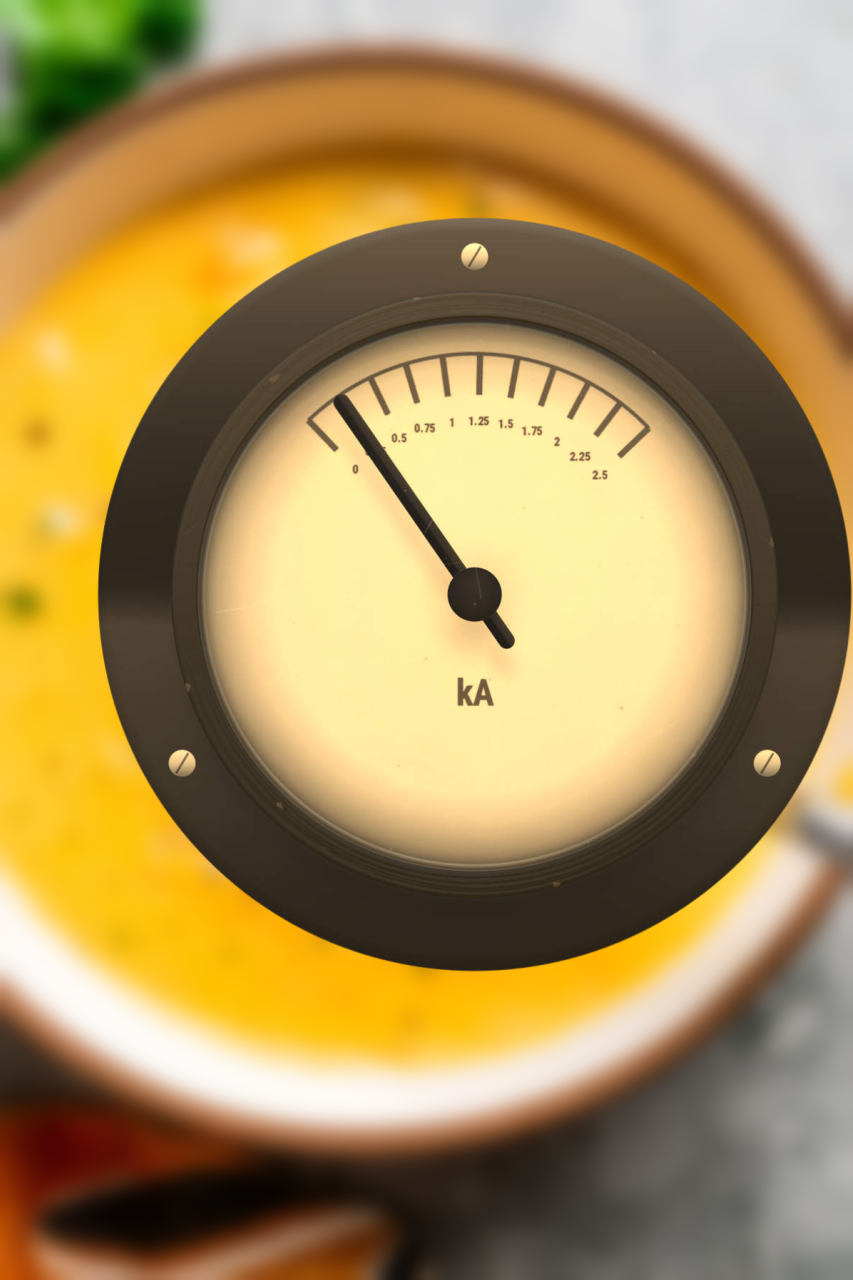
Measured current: 0.25 kA
